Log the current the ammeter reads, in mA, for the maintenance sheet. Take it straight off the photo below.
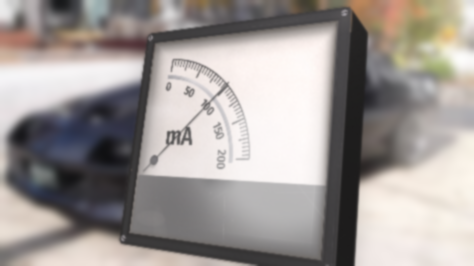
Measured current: 100 mA
